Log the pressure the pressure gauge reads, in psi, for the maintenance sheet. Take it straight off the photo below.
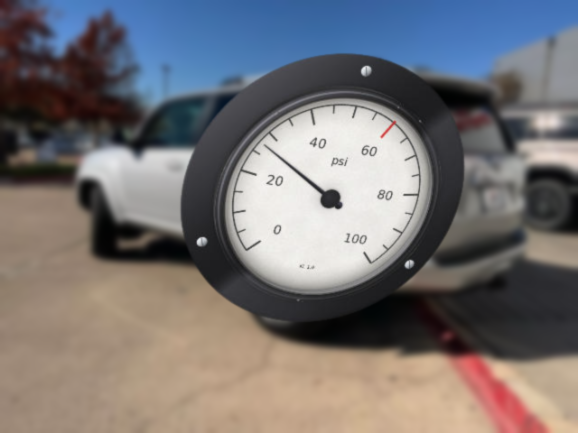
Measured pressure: 27.5 psi
